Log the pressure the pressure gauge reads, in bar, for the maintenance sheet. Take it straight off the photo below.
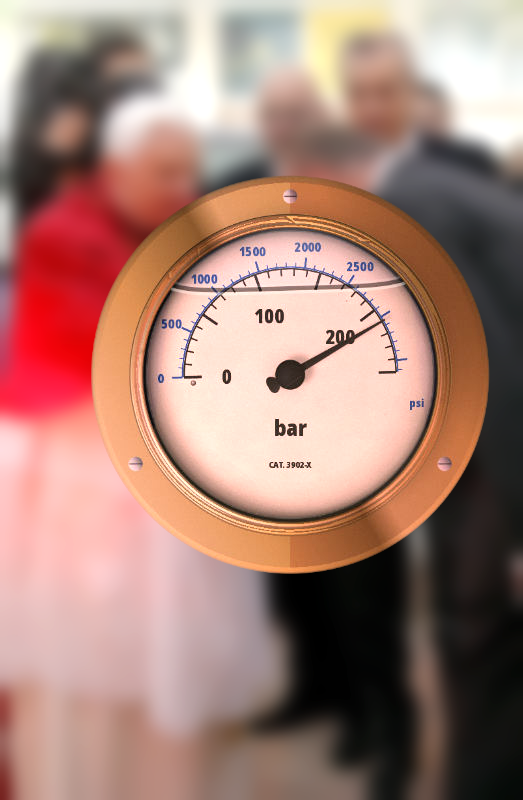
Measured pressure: 210 bar
